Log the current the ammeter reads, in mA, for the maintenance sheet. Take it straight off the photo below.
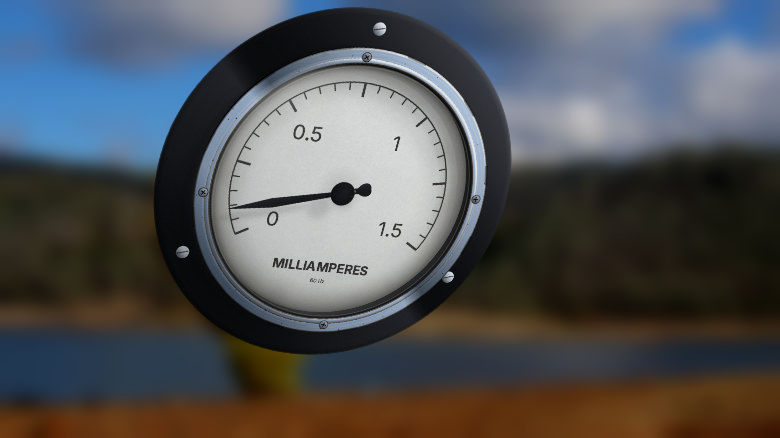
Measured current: 0.1 mA
